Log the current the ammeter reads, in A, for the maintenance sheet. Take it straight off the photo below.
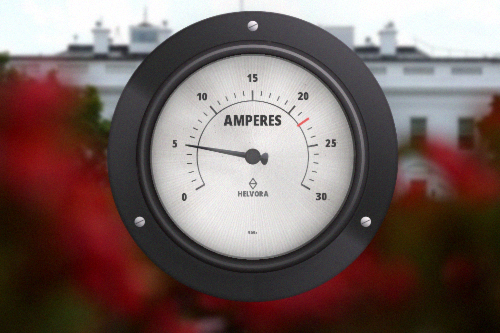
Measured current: 5 A
